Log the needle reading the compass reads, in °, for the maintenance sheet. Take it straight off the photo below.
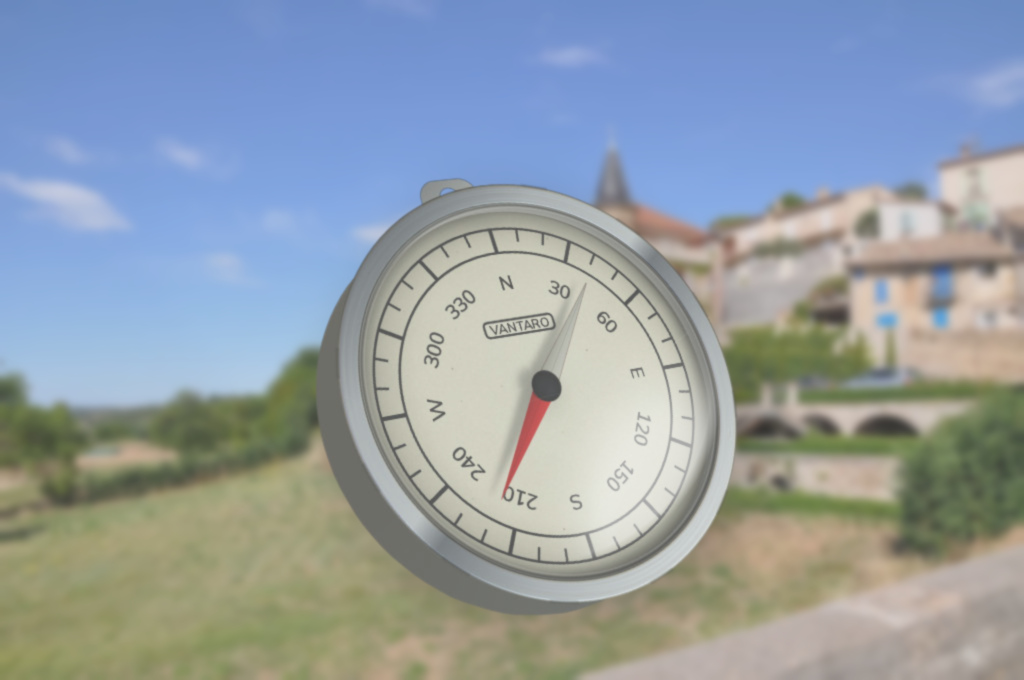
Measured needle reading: 220 °
